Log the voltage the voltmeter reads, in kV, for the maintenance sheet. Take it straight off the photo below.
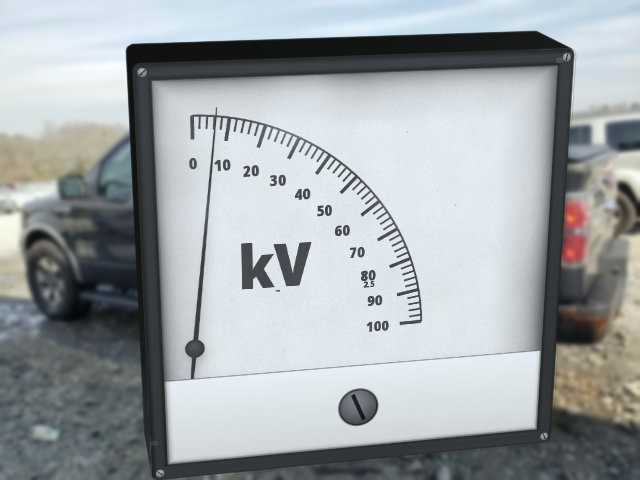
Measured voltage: 6 kV
